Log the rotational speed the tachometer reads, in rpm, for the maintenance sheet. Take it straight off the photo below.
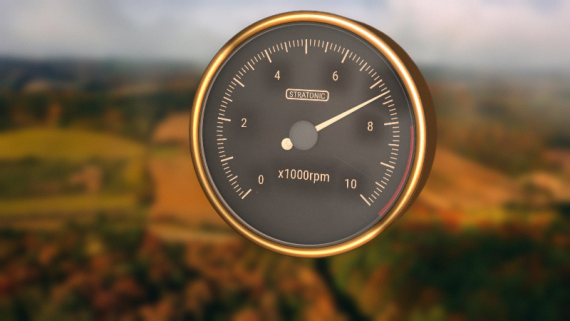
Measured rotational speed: 7300 rpm
